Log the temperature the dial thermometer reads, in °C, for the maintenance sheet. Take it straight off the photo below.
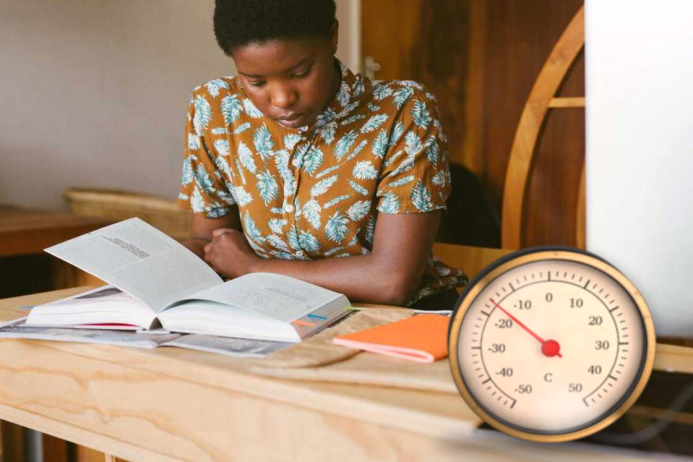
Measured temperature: -16 °C
